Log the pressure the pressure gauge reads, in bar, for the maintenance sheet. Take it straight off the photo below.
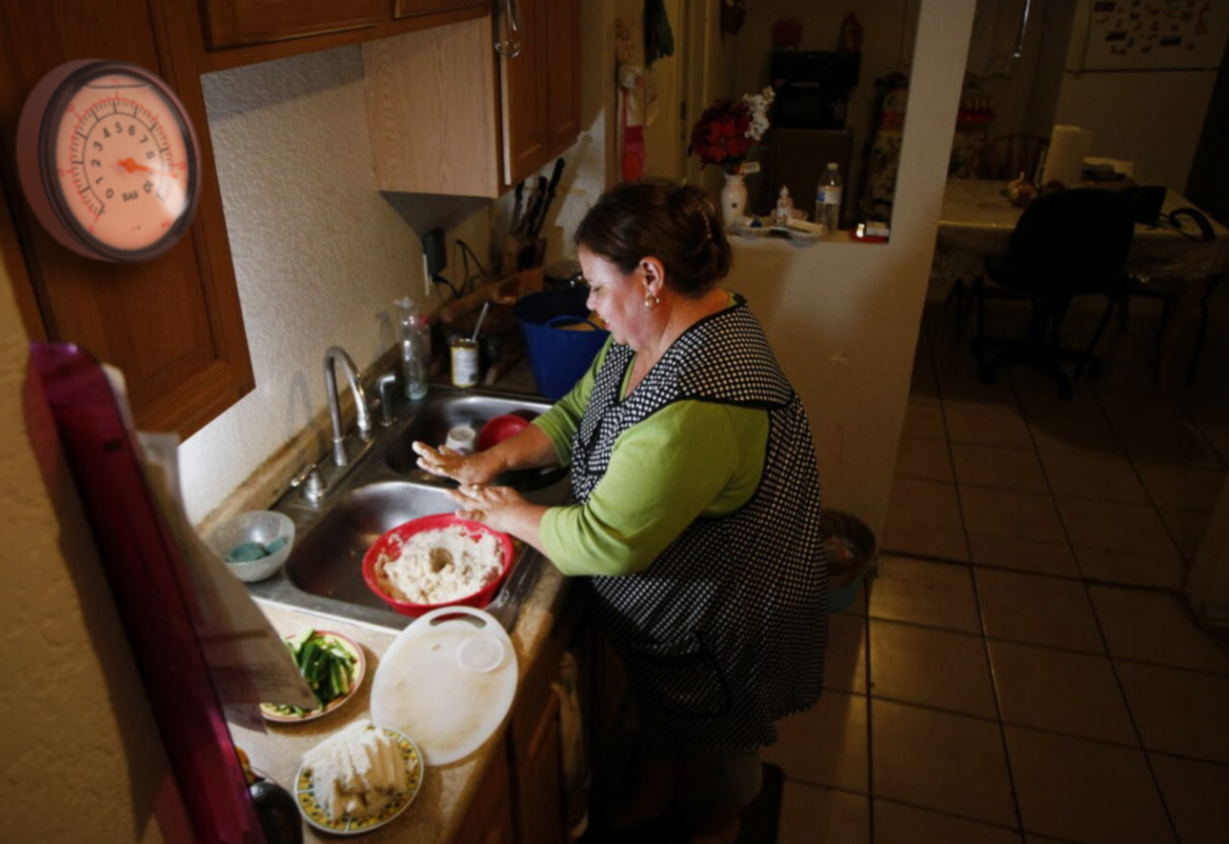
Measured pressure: 9 bar
